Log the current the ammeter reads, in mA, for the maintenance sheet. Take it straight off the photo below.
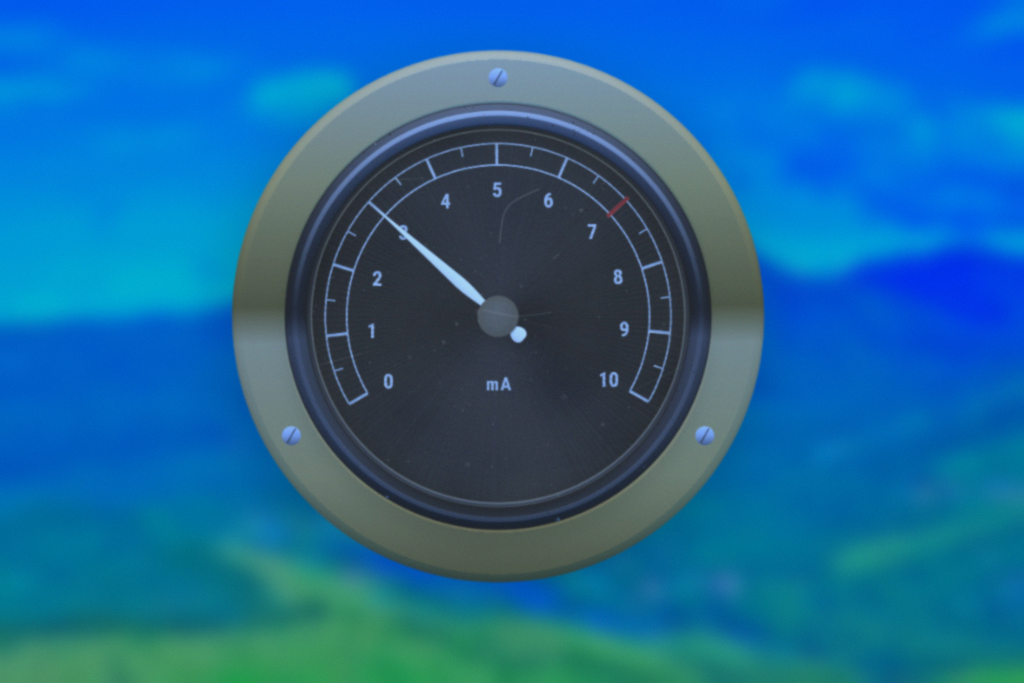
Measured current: 3 mA
